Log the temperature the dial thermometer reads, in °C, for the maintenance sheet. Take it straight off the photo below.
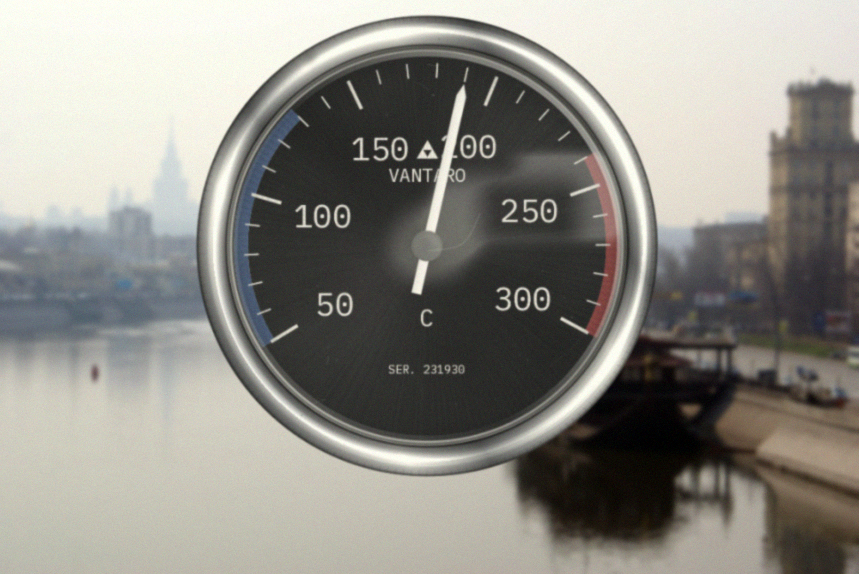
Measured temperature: 190 °C
